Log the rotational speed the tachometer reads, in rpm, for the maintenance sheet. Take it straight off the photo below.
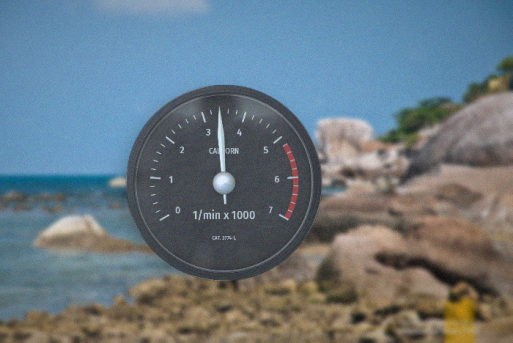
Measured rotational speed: 3400 rpm
